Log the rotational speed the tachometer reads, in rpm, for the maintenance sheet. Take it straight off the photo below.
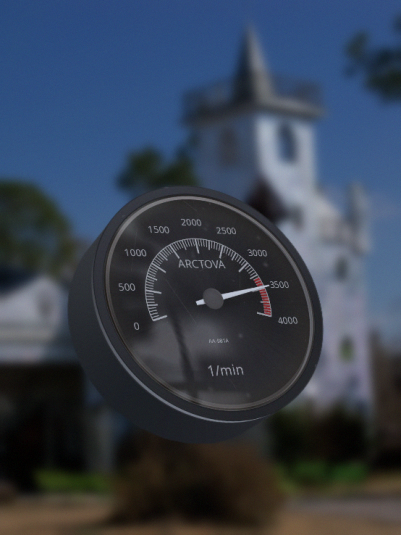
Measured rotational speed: 3500 rpm
